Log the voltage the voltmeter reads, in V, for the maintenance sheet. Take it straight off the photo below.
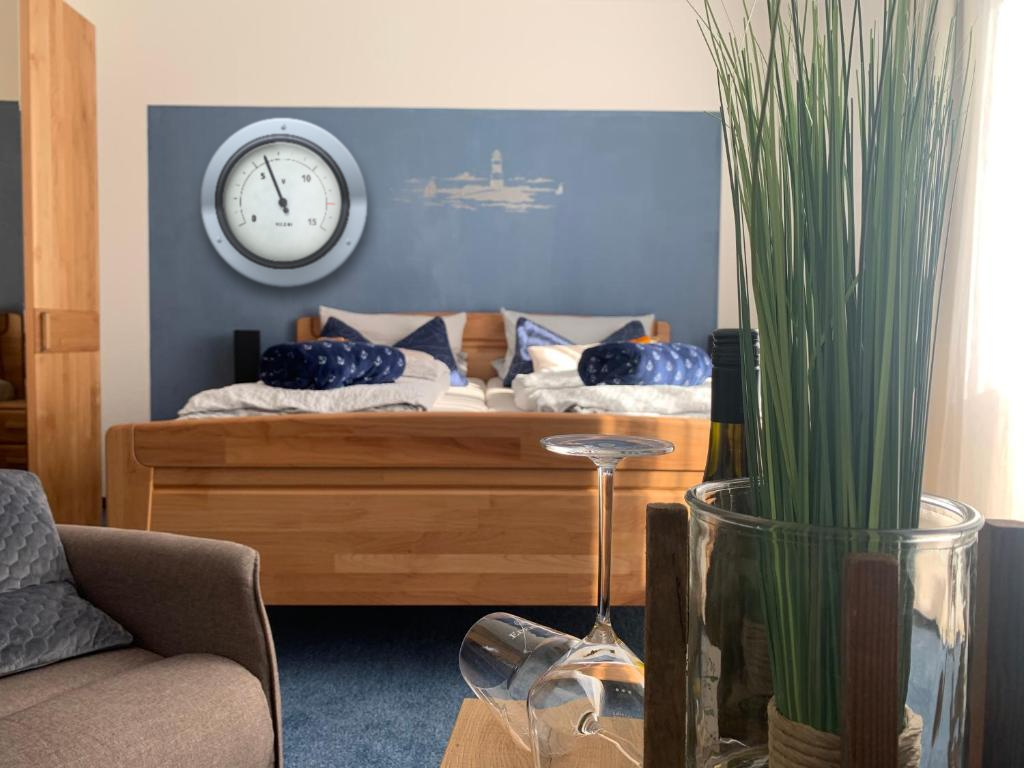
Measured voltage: 6 V
